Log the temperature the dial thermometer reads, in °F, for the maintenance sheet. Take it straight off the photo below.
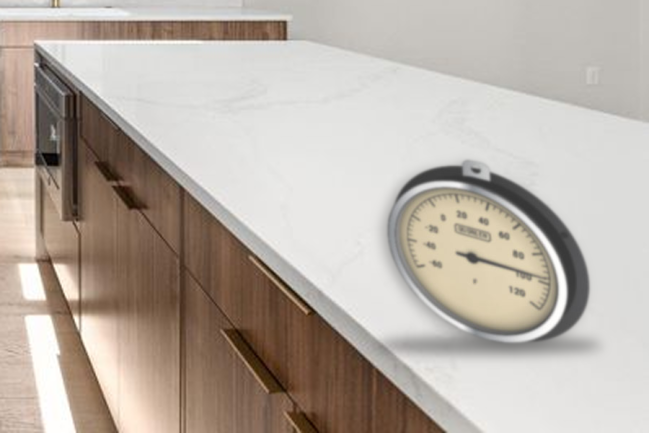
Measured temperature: 96 °F
